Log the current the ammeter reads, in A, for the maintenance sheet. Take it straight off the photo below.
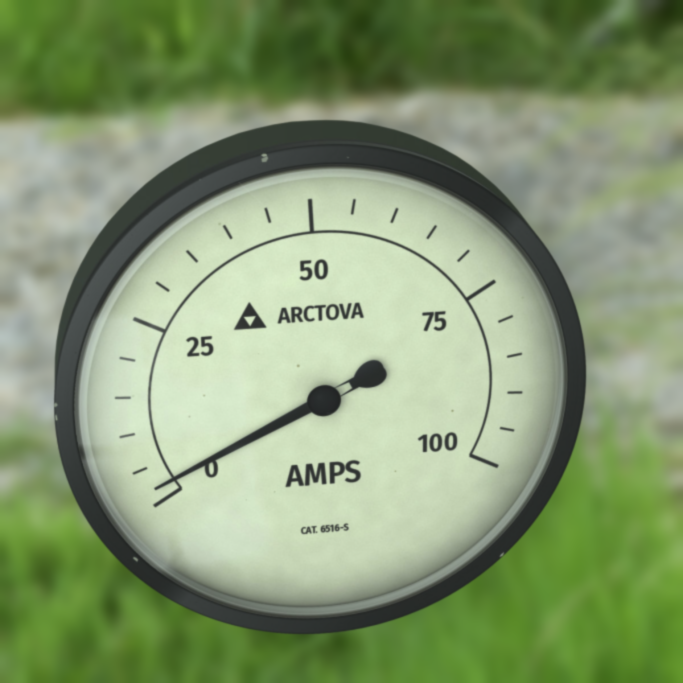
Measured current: 2.5 A
